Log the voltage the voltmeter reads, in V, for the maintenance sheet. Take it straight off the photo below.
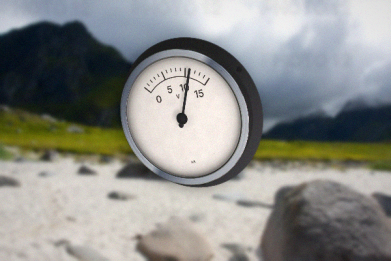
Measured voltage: 11 V
